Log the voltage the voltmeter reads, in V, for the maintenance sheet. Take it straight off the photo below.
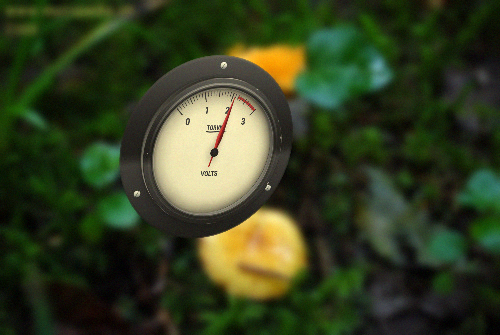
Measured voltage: 2 V
